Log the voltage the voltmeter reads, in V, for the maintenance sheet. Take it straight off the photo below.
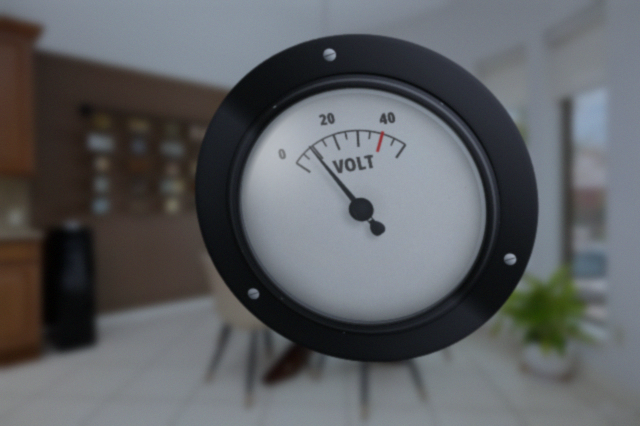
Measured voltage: 10 V
